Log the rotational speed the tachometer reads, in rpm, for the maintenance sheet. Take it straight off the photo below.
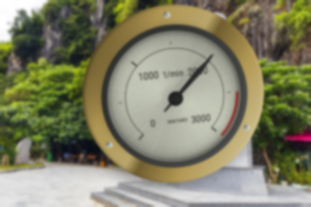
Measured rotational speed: 2000 rpm
